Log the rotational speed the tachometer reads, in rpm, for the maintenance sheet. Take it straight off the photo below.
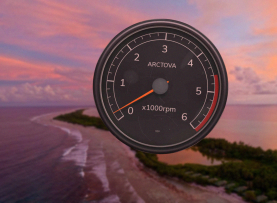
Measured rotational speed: 200 rpm
